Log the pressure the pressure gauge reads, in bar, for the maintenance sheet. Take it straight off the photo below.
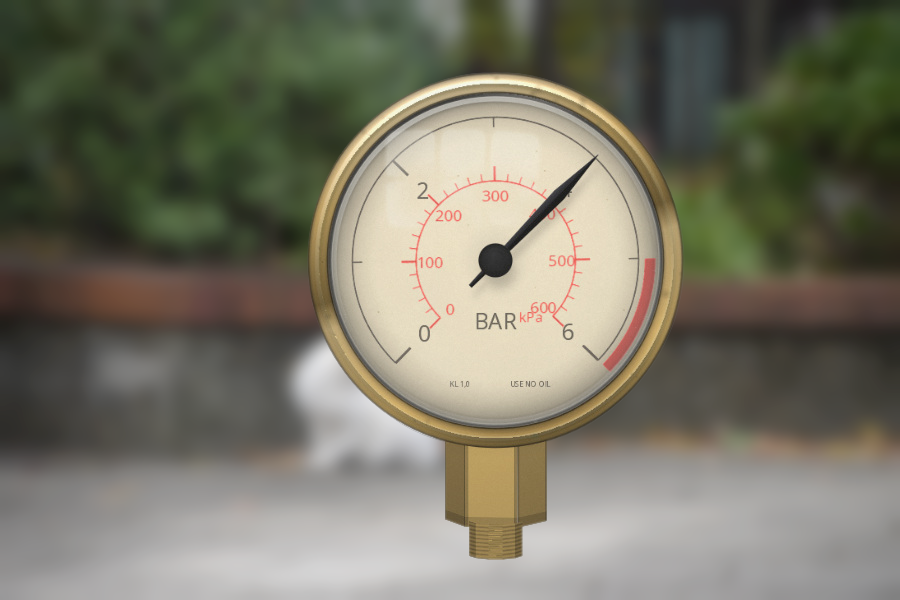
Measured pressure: 4 bar
